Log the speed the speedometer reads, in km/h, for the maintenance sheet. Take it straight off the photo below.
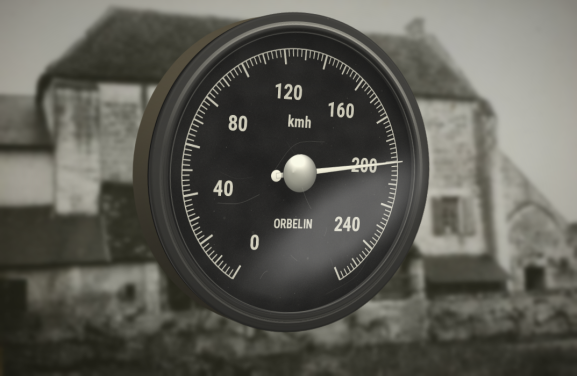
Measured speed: 200 km/h
